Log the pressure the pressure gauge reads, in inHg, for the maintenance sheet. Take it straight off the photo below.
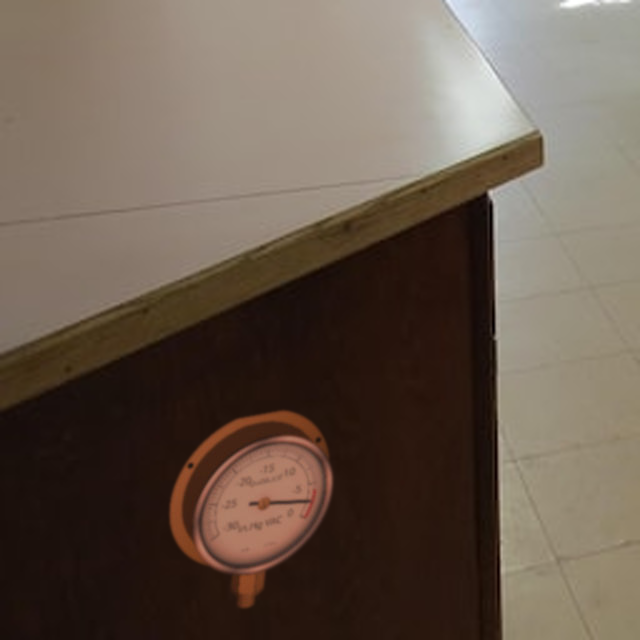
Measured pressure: -2.5 inHg
